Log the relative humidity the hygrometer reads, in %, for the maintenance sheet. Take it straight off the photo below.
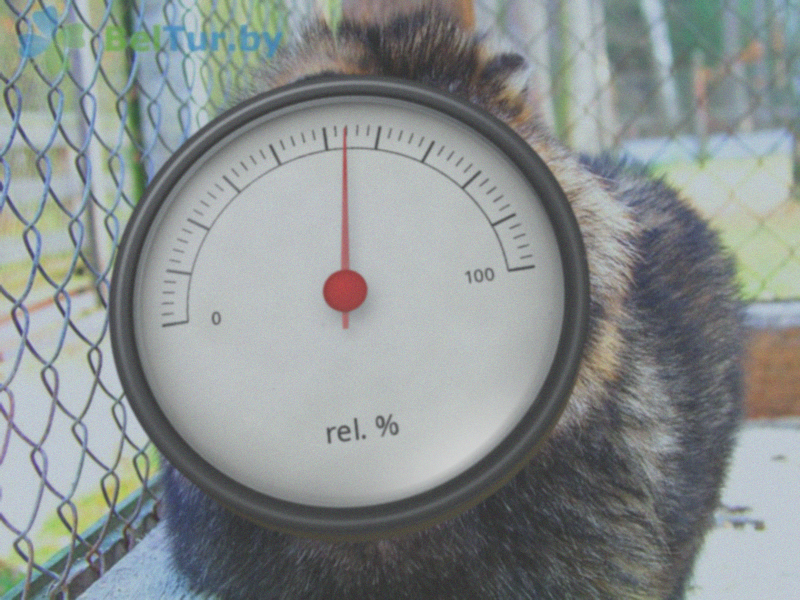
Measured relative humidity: 54 %
